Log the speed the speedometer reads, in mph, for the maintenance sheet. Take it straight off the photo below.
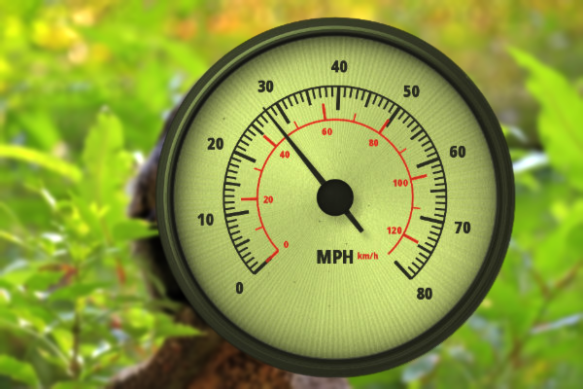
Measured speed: 28 mph
